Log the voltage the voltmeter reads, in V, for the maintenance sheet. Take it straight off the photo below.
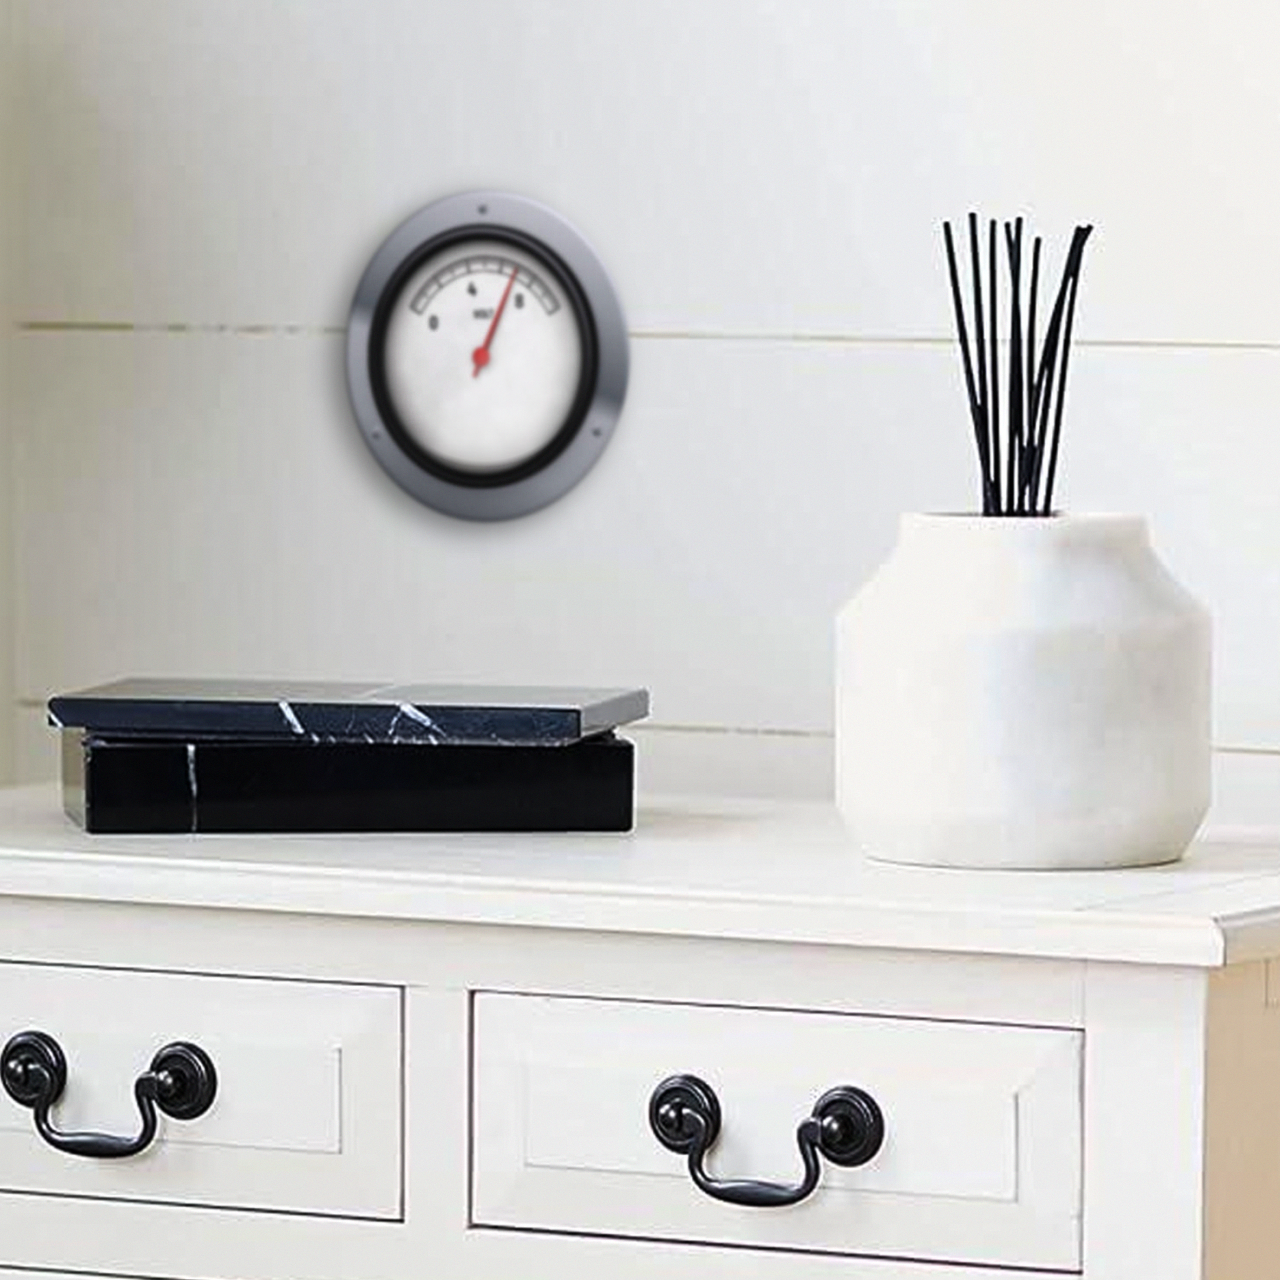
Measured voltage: 7 V
